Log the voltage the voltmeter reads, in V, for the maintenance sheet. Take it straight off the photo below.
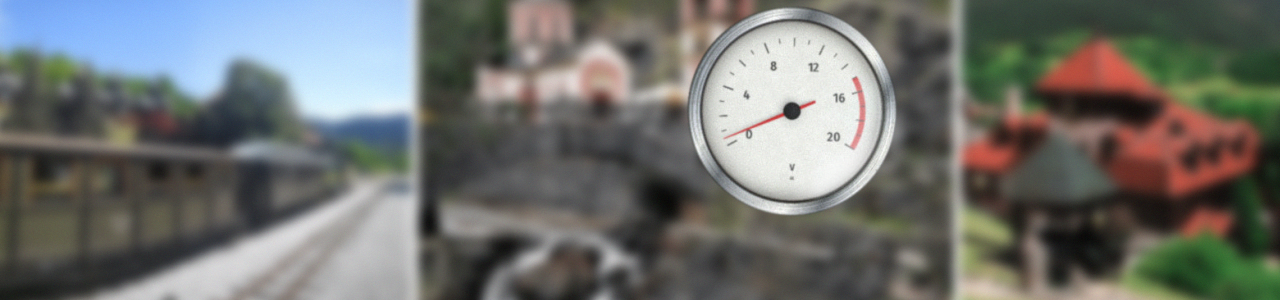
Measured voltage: 0.5 V
